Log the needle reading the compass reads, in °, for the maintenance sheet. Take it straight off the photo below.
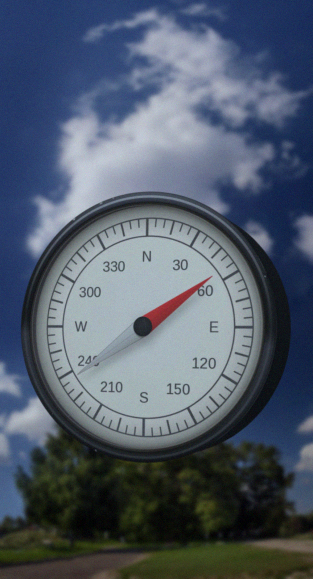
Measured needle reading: 55 °
